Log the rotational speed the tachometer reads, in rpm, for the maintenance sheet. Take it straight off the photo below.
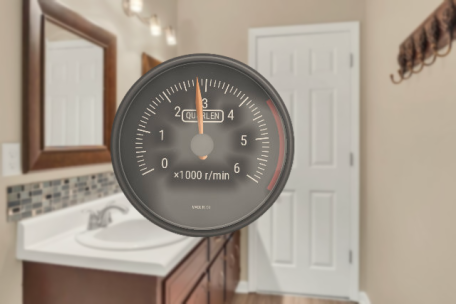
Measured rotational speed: 2800 rpm
